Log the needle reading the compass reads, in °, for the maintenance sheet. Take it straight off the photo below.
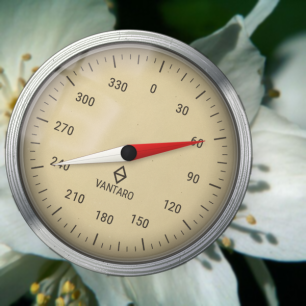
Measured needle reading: 60 °
